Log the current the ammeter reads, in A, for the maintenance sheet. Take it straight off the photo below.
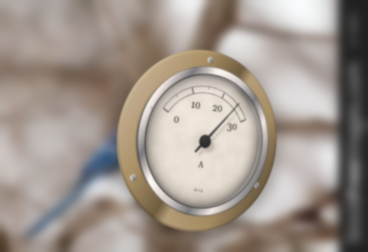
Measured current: 25 A
